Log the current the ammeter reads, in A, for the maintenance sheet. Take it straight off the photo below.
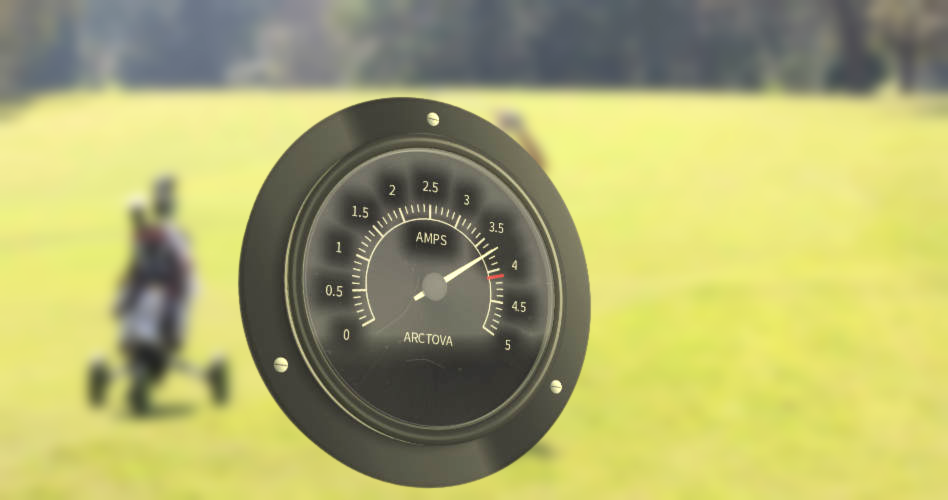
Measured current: 3.7 A
